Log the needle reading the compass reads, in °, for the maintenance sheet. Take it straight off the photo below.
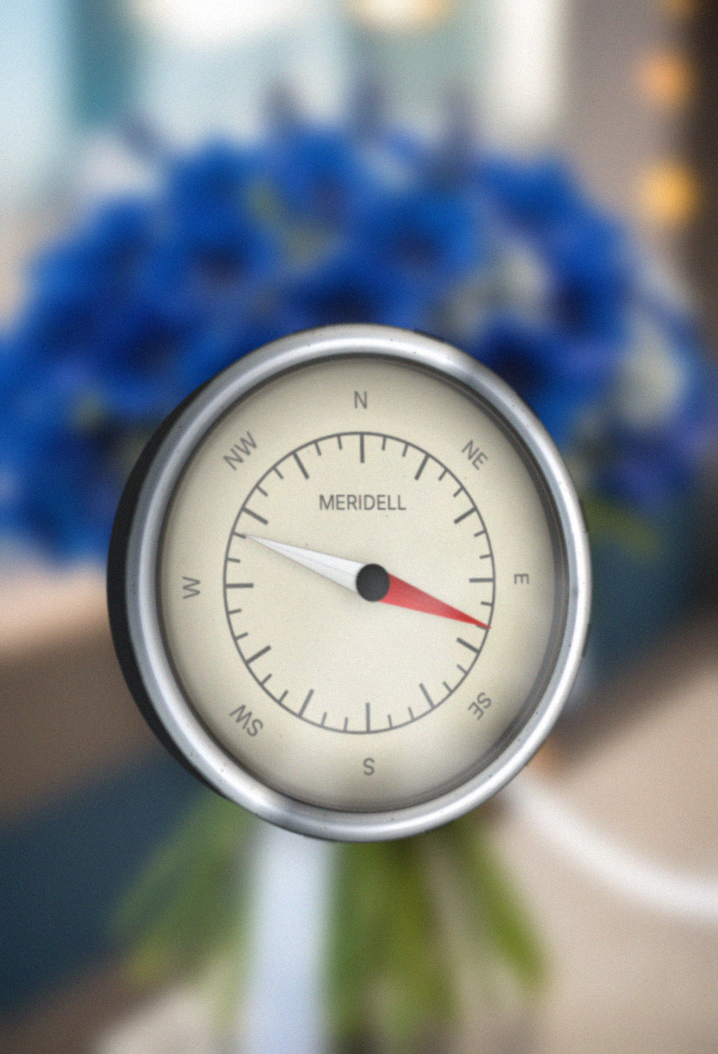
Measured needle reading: 110 °
